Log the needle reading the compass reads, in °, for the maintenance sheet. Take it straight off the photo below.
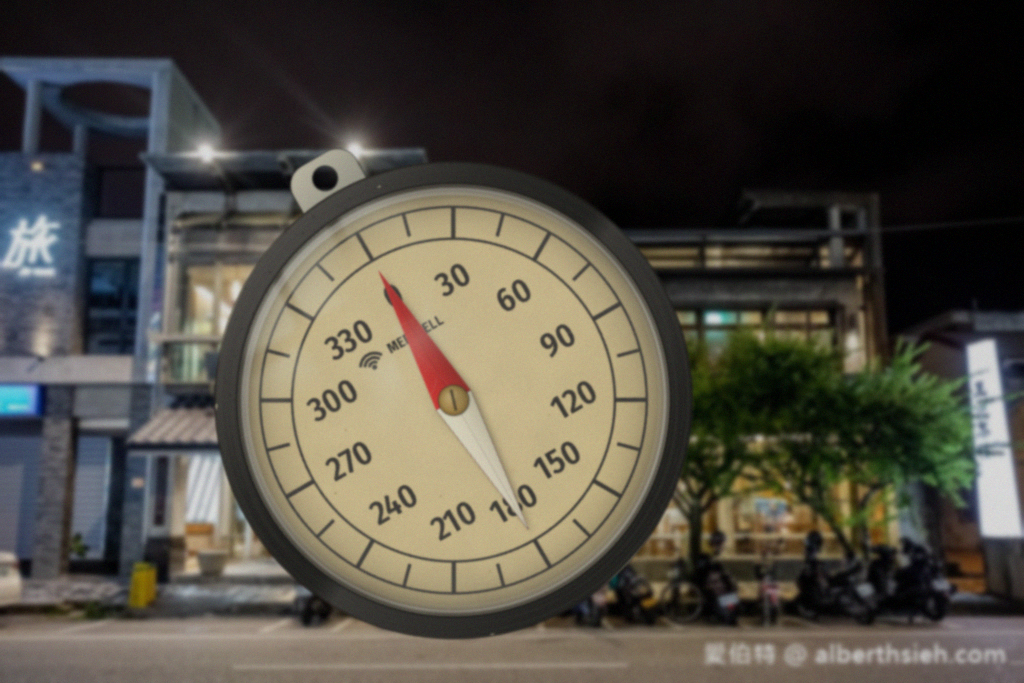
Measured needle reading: 0 °
